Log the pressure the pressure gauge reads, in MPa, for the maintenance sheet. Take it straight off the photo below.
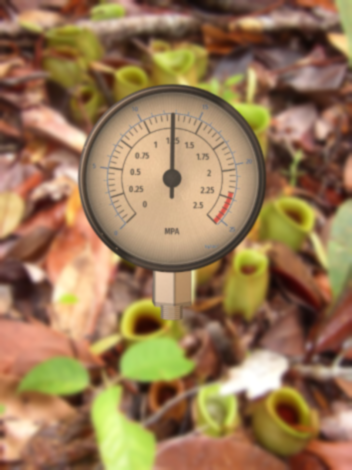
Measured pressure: 1.25 MPa
